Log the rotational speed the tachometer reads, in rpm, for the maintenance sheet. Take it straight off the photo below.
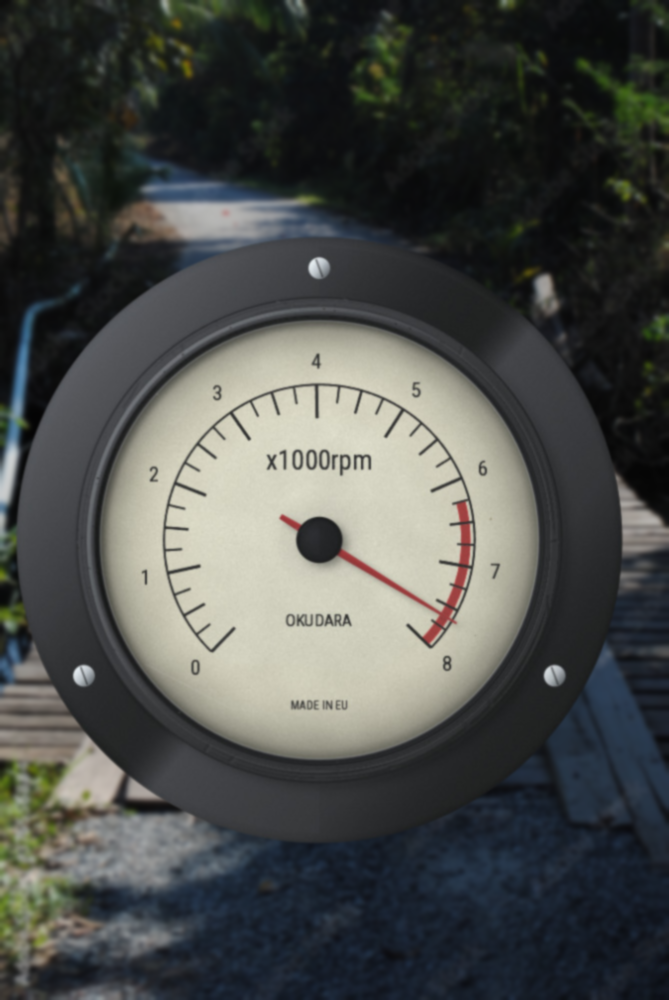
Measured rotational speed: 7625 rpm
